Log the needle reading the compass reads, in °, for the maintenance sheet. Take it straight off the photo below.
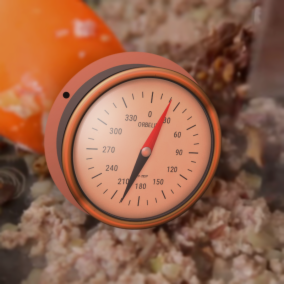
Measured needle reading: 20 °
